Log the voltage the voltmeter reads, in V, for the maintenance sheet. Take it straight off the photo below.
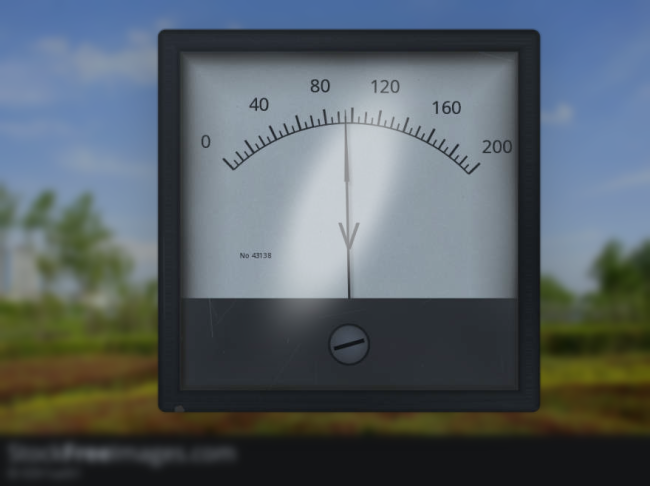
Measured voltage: 95 V
